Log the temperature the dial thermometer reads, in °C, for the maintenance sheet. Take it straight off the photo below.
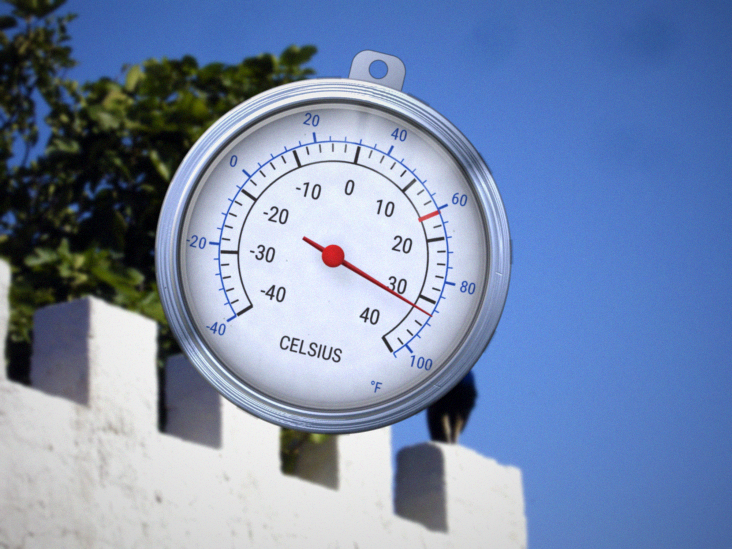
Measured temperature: 32 °C
